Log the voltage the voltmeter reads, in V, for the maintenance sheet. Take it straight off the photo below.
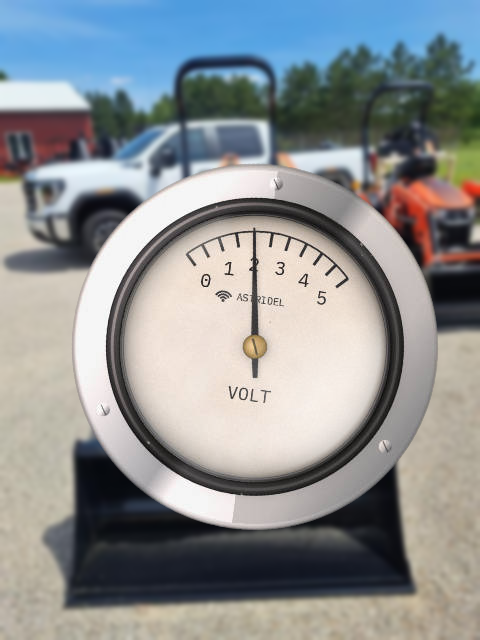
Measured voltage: 2 V
